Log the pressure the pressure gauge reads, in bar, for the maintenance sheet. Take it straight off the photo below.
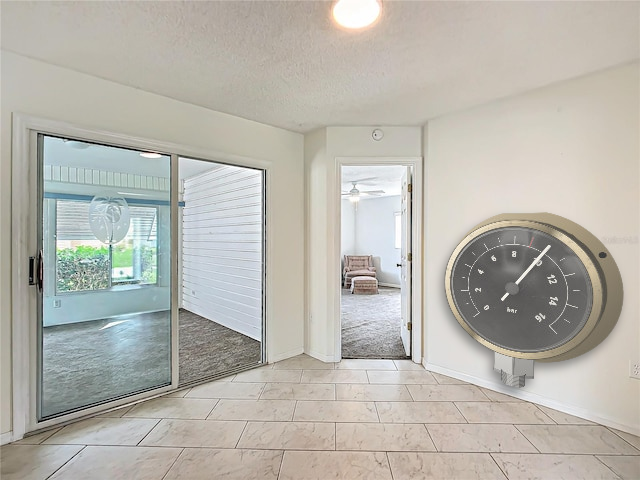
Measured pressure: 10 bar
